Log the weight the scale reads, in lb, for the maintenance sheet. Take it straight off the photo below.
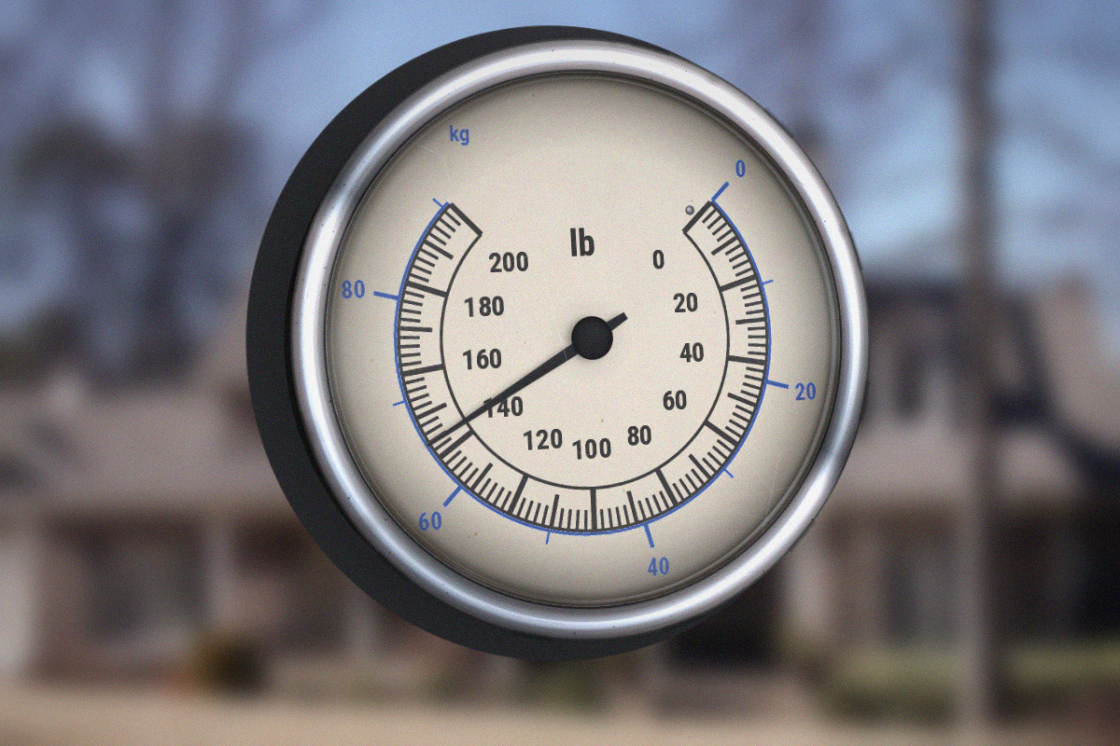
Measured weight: 144 lb
